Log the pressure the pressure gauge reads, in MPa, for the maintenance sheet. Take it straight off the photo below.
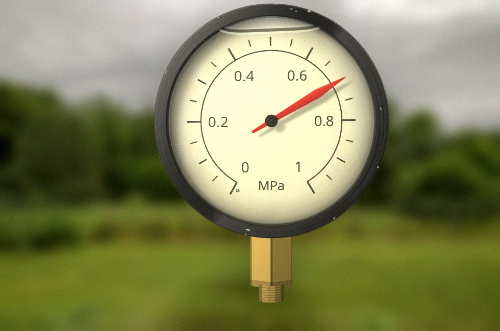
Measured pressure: 0.7 MPa
